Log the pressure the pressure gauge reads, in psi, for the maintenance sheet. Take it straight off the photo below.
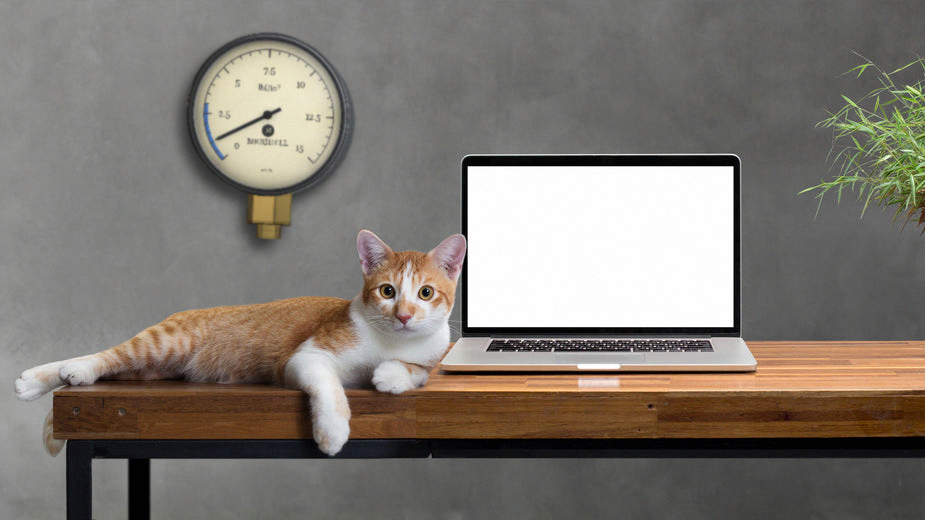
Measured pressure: 1 psi
